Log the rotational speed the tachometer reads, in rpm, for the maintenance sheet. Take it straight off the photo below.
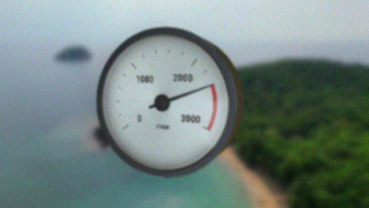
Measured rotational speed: 2400 rpm
